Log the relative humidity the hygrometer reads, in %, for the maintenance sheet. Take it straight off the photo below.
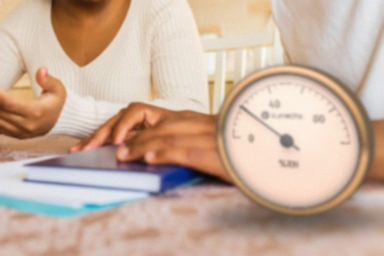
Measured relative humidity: 20 %
